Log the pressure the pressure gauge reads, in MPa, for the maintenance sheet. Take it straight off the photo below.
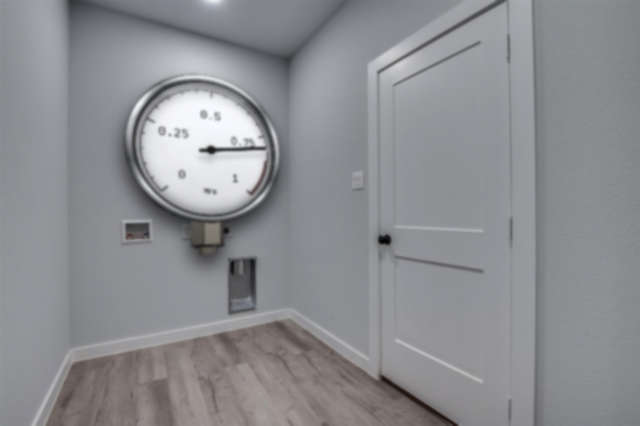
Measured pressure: 0.8 MPa
